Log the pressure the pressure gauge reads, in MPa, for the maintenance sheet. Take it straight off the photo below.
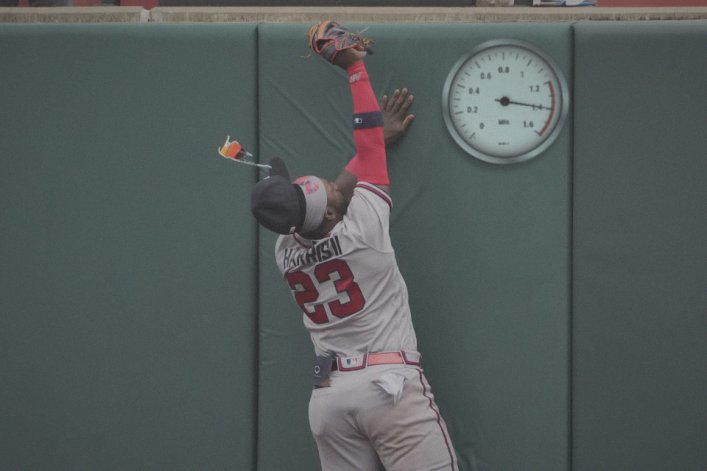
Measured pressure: 1.4 MPa
